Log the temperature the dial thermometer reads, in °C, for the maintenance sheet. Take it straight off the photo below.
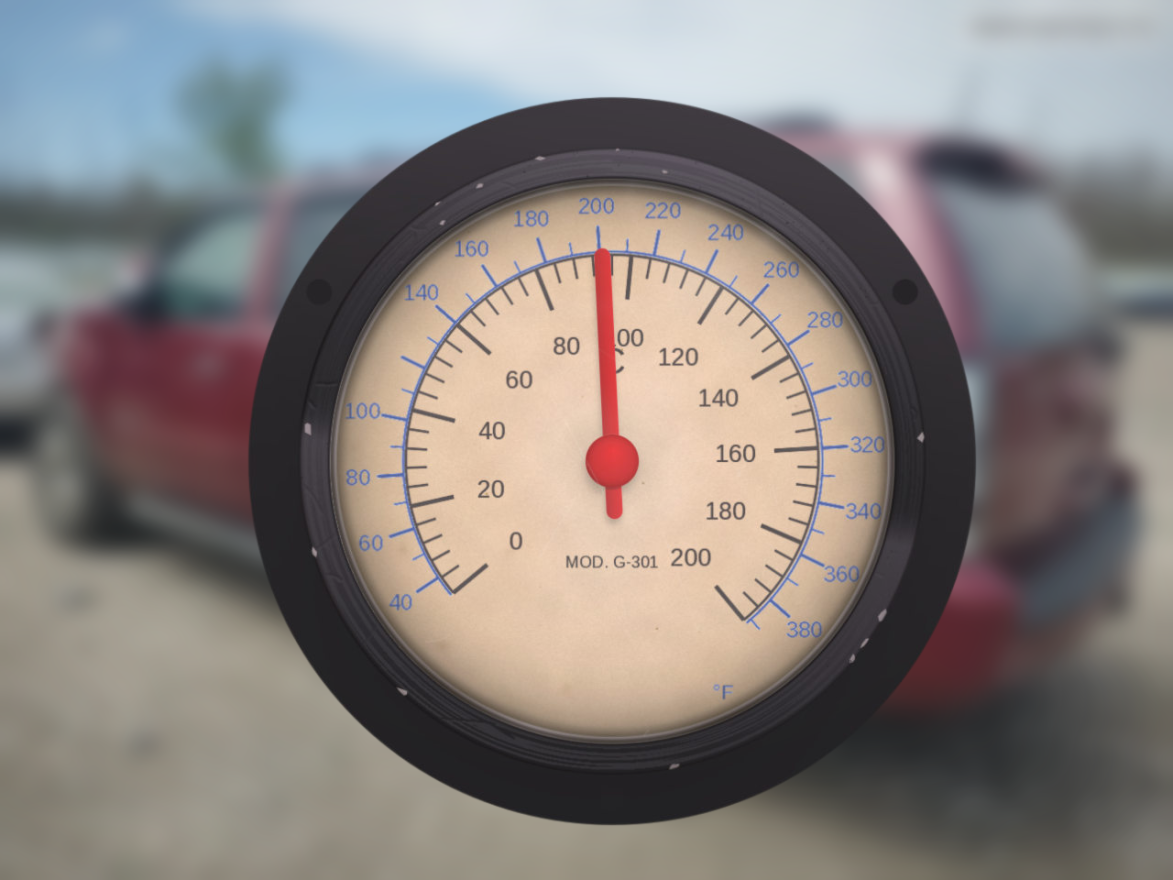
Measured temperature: 94 °C
